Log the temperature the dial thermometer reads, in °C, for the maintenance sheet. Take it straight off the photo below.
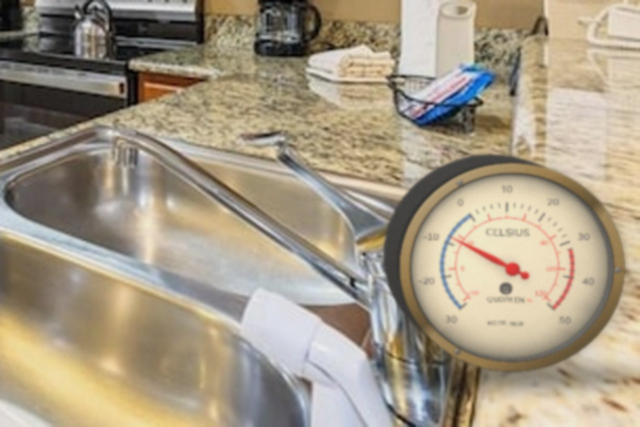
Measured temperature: -8 °C
